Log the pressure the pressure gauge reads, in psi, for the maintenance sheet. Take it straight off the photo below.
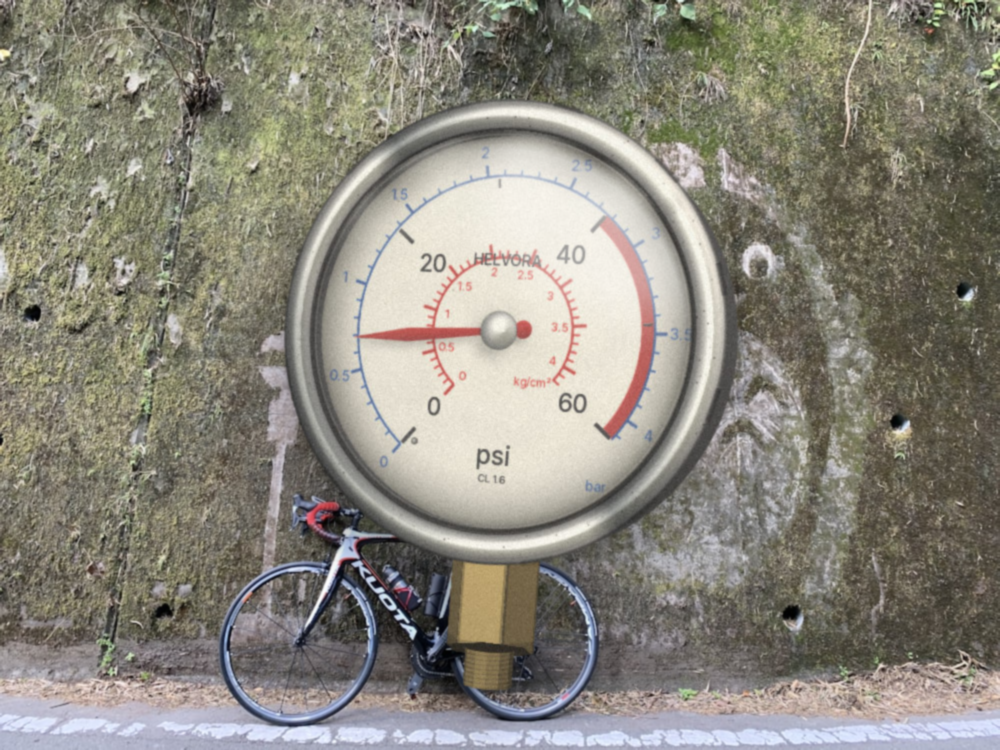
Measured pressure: 10 psi
